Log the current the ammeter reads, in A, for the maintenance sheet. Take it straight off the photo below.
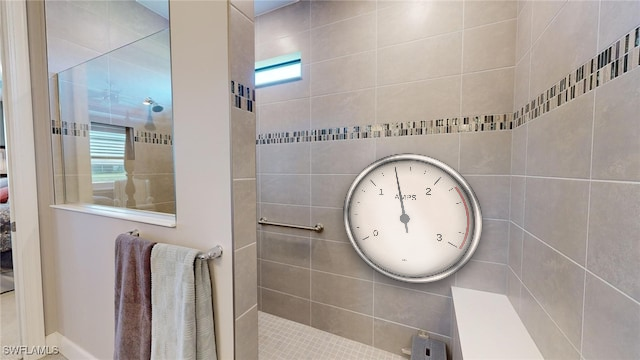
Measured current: 1.4 A
